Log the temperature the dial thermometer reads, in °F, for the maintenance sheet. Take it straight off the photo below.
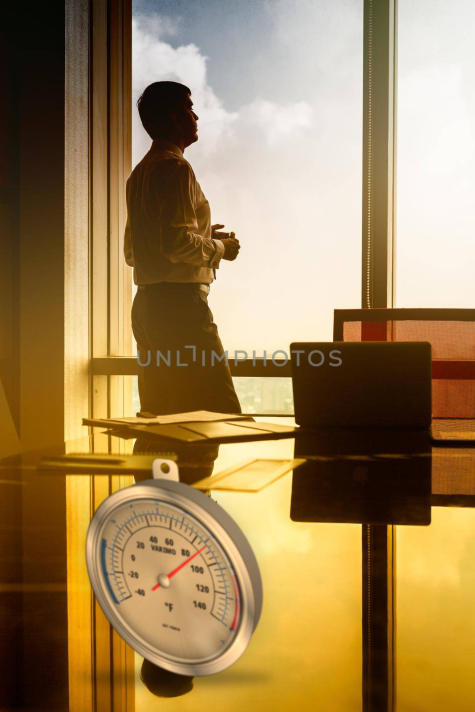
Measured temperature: 88 °F
